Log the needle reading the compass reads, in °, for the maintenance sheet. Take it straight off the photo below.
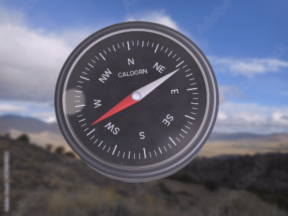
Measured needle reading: 245 °
